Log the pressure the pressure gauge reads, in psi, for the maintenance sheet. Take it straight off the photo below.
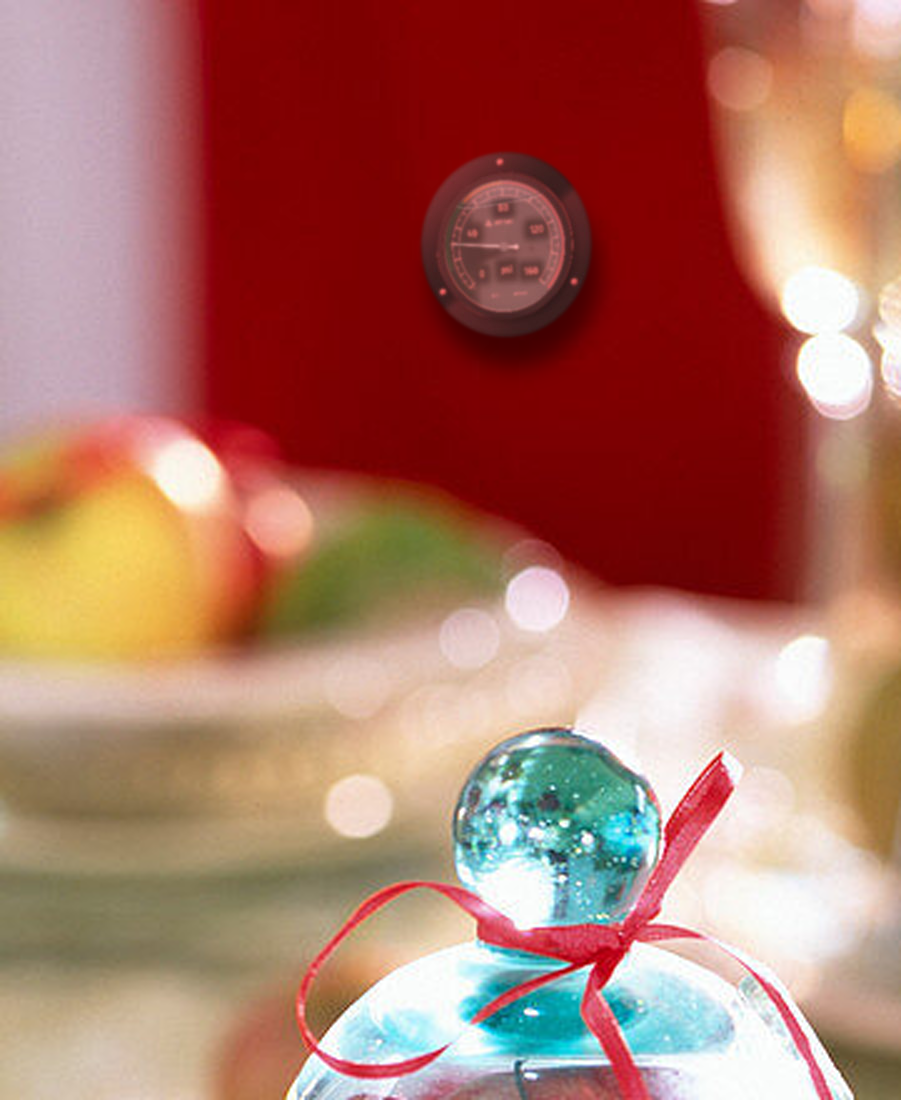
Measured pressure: 30 psi
